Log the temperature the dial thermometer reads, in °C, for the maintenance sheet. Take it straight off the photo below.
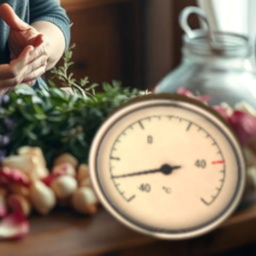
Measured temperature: -28 °C
